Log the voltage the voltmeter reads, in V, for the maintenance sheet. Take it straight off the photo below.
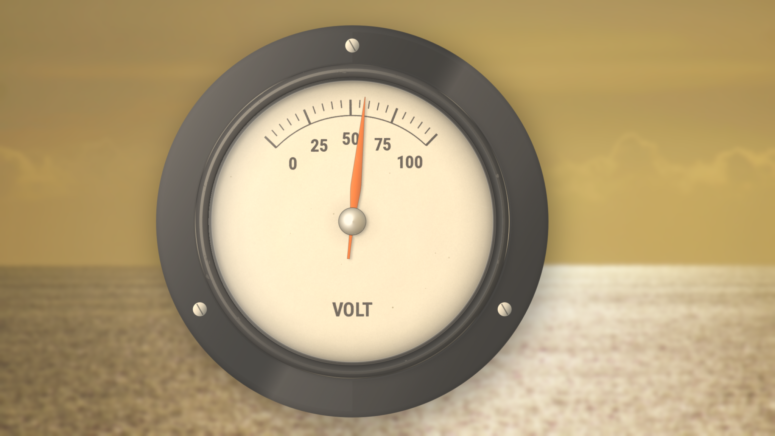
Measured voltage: 57.5 V
